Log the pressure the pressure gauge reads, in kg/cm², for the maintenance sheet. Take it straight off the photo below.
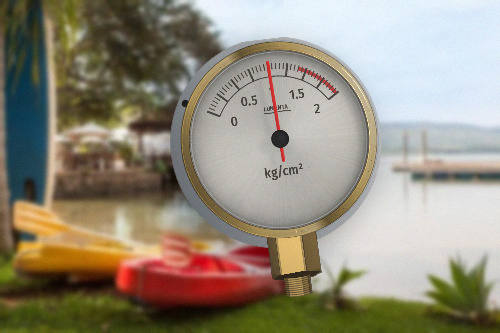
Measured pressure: 1 kg/cm²
